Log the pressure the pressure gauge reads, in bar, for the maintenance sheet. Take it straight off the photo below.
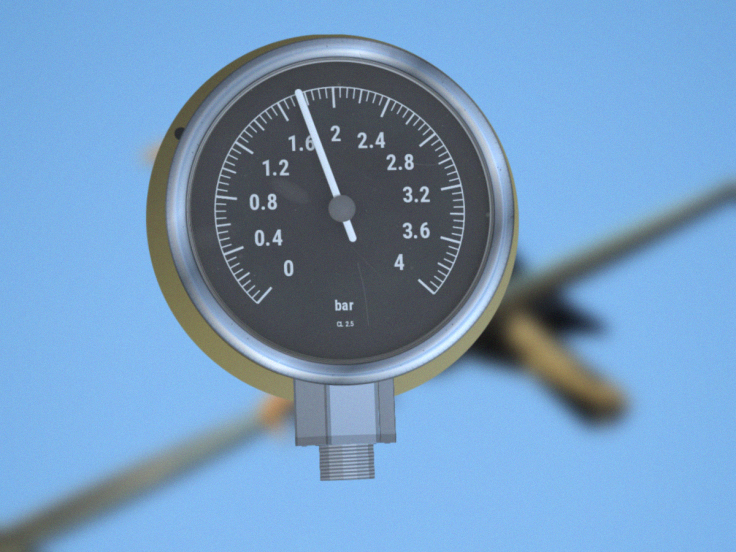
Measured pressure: 1.75 bar
